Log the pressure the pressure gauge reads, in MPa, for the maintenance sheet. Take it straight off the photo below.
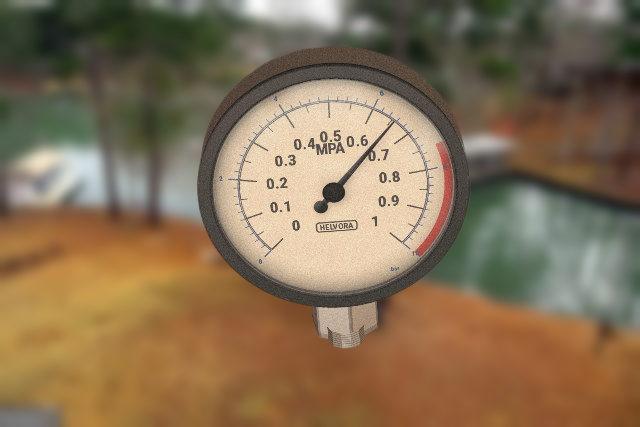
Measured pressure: 0.65 MPa
